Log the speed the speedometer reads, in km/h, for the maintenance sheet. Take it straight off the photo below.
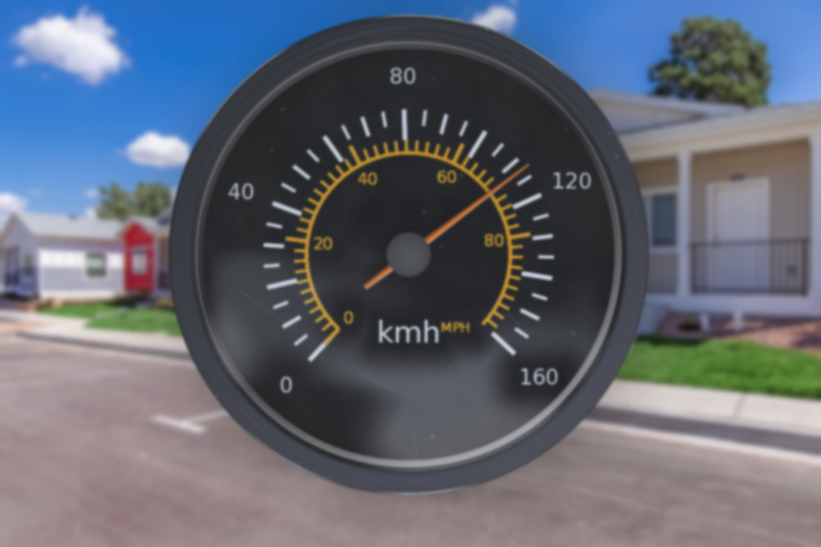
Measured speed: 112.5 km/h
